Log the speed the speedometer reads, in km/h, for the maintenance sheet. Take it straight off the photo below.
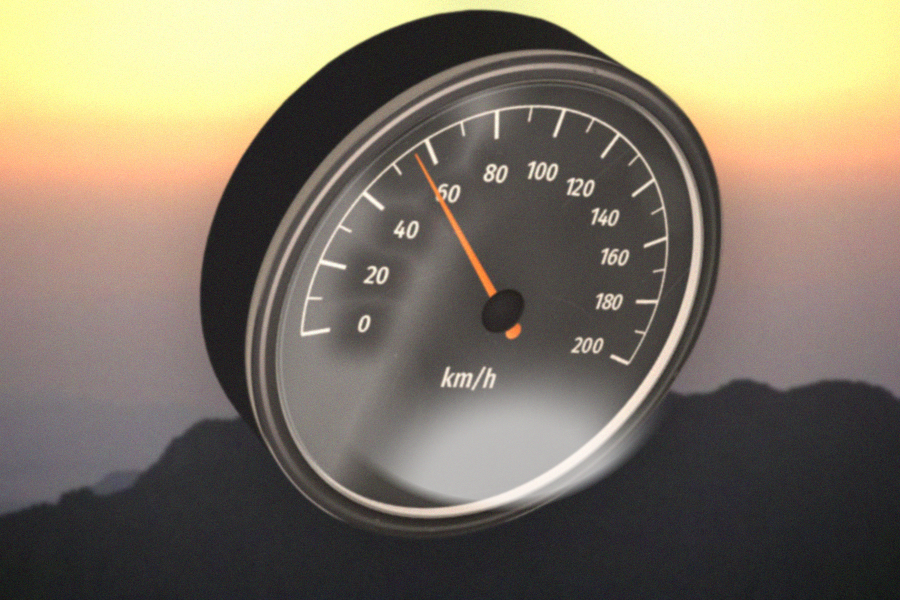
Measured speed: 55 km/h
